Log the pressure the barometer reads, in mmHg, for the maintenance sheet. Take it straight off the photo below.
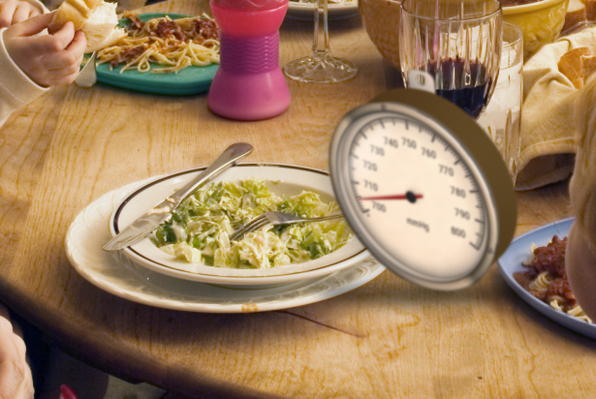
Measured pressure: 705 mmHg
